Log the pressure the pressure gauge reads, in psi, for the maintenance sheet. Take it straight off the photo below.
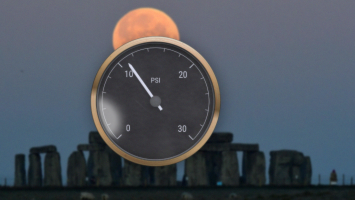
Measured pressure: 11 psi
